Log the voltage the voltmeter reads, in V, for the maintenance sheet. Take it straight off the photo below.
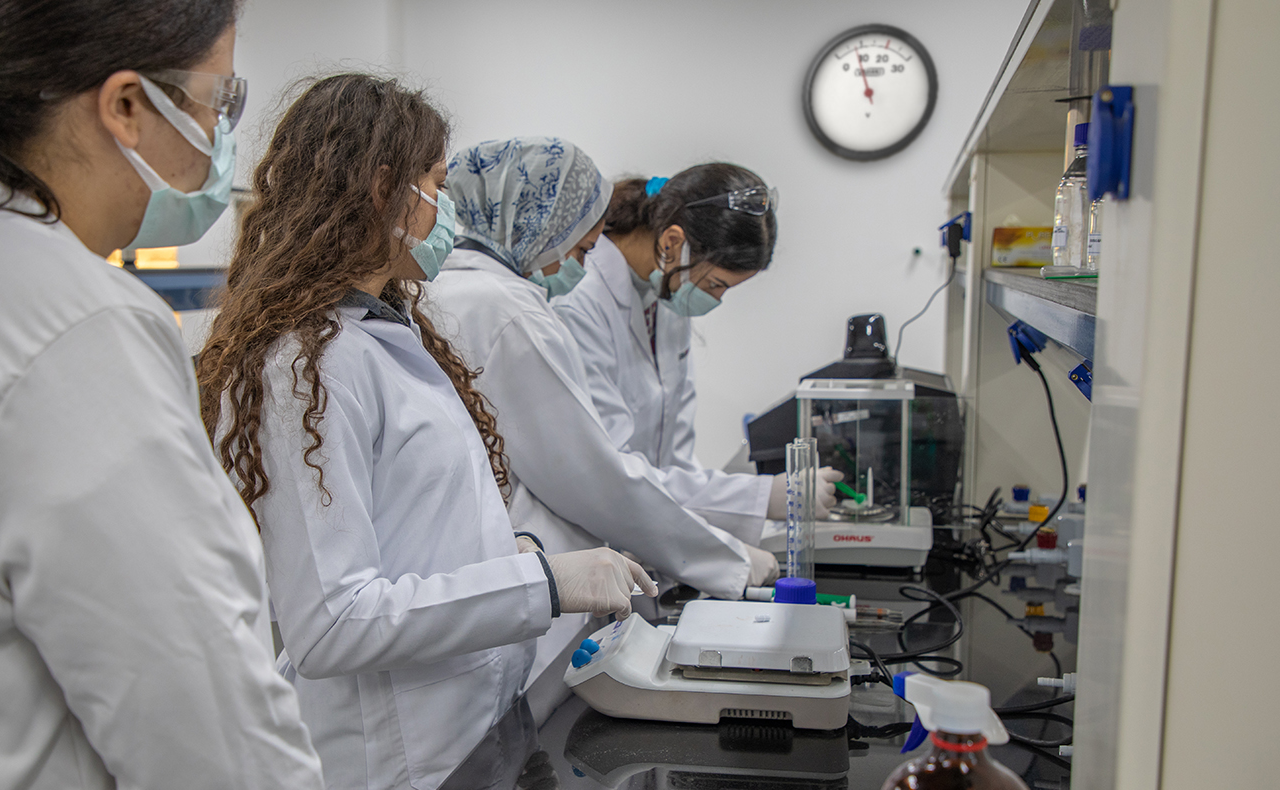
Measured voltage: 7.5 V
